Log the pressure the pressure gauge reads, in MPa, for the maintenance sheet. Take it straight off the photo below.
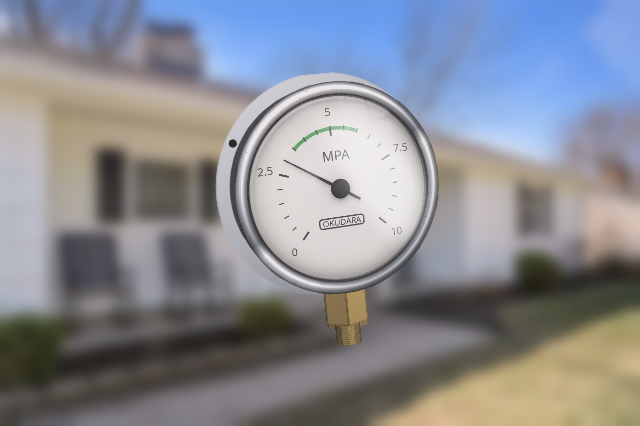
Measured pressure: 3 MPa
